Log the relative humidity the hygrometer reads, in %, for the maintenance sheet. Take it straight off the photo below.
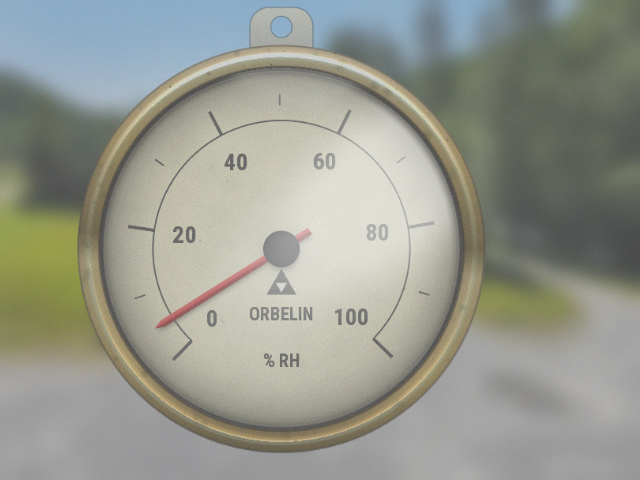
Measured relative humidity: 5 %
